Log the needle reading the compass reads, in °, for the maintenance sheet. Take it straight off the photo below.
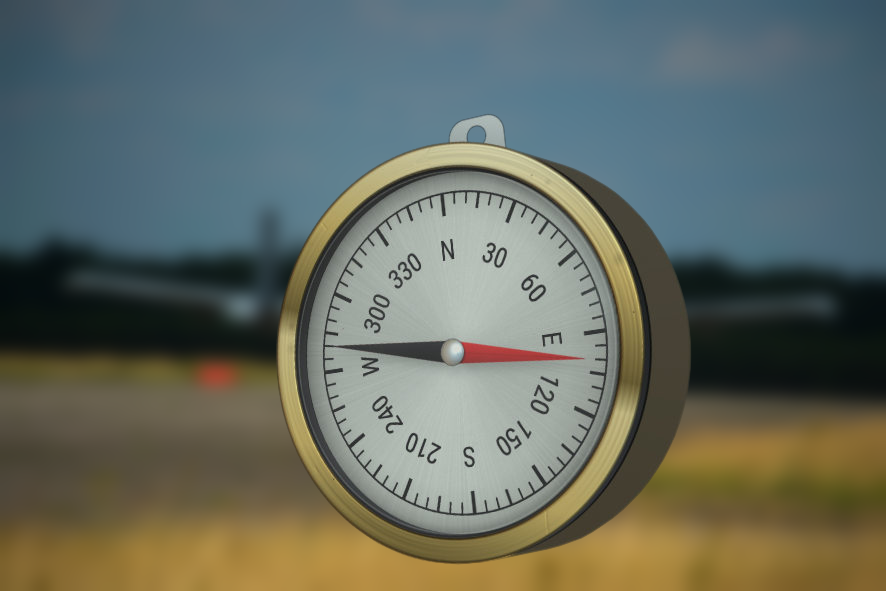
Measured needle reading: 100 °
